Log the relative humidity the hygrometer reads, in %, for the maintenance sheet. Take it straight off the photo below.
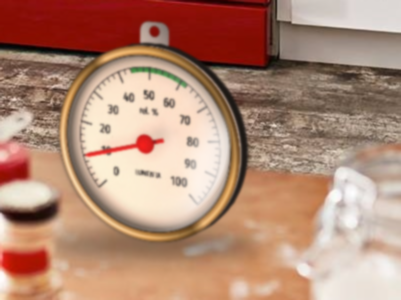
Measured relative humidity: 10 %
